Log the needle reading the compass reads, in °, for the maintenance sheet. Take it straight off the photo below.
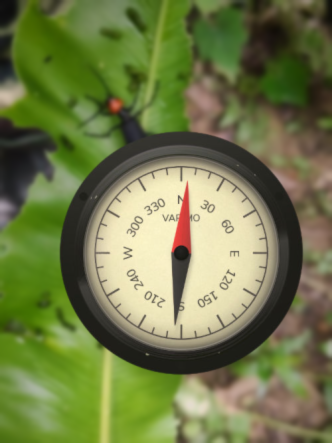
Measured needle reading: 5 °
